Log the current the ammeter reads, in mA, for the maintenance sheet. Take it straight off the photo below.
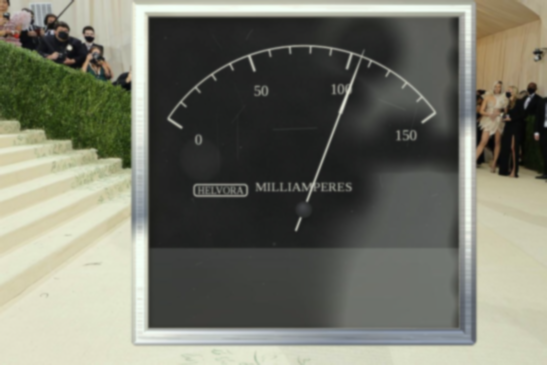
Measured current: 105 mA
